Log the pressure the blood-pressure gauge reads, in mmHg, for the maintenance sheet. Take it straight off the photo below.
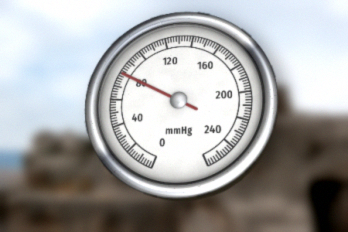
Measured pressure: 80 mmHg
